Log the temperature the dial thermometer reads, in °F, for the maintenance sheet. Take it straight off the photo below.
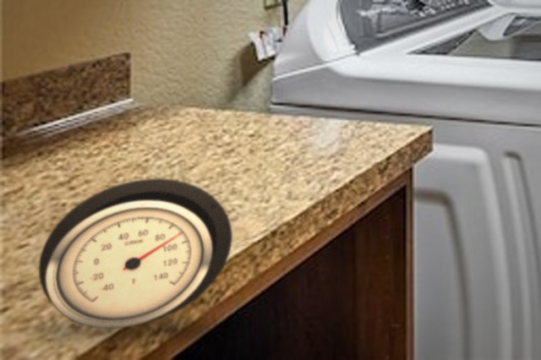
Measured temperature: 90 °F
